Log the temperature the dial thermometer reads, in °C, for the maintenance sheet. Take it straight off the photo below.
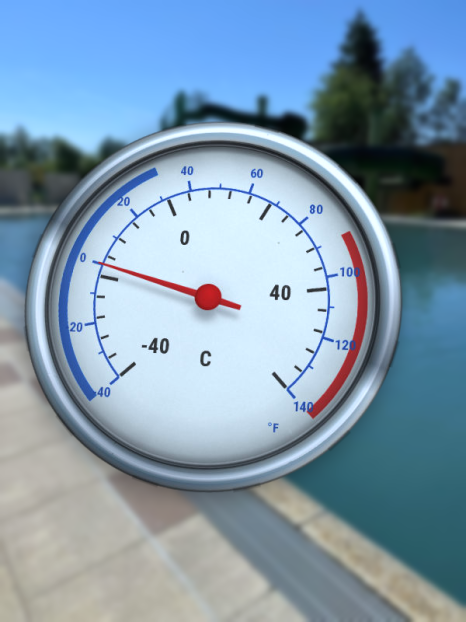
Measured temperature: -18 °C
